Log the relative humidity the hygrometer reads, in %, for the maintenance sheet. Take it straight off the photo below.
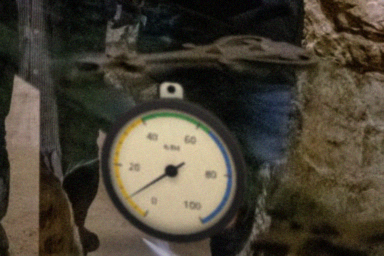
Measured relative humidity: 8 %
